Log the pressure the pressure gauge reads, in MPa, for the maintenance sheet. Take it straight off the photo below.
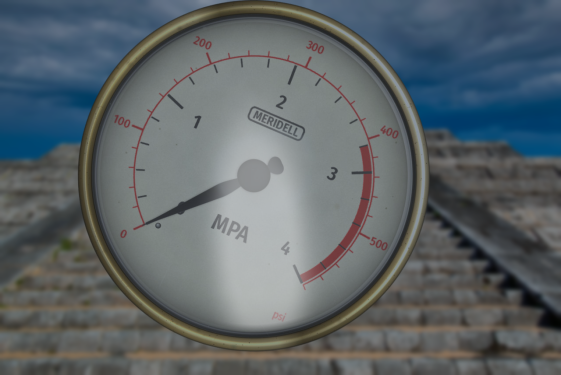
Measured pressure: 0 MPa
